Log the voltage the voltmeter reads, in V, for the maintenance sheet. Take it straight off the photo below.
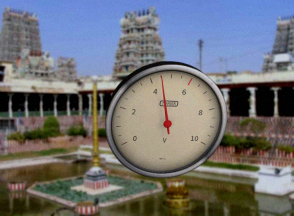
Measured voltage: 4.5 V
